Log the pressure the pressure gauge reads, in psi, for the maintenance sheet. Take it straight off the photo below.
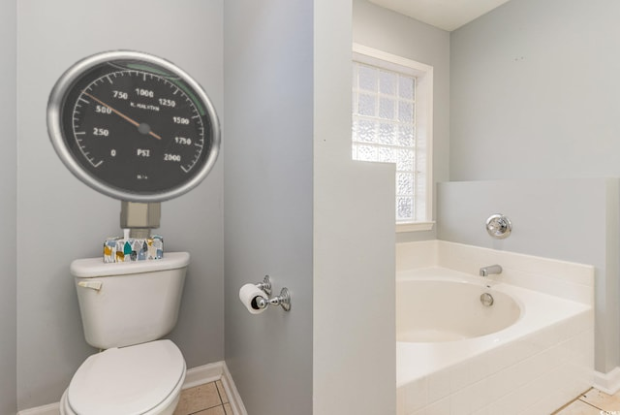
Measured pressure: 550 psi
